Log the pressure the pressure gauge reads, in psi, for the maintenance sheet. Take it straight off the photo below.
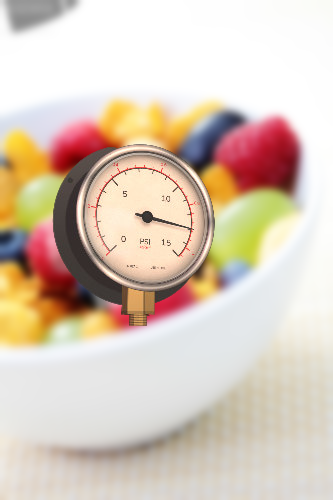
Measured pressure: 13 psi
